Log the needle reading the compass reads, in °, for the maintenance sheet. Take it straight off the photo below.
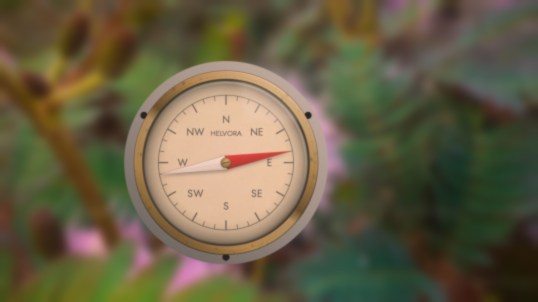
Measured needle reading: 80 °
